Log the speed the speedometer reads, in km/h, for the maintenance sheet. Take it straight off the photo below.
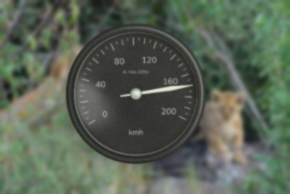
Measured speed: 170 km/h
